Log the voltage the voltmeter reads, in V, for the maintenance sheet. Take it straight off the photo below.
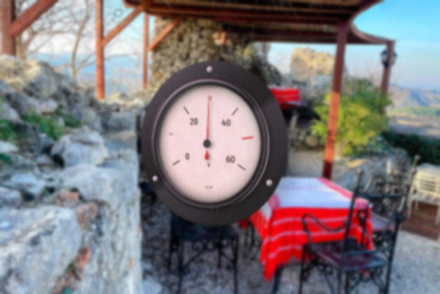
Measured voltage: 30 V
